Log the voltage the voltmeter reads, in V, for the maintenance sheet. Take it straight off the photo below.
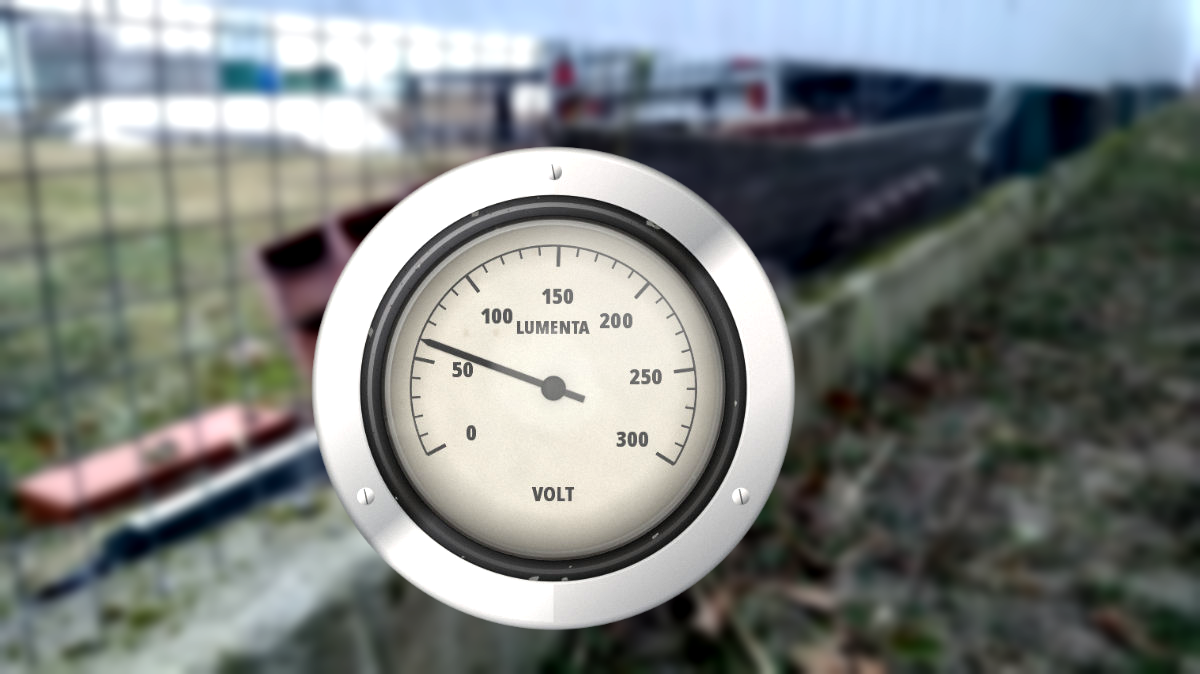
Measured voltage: 60 V
